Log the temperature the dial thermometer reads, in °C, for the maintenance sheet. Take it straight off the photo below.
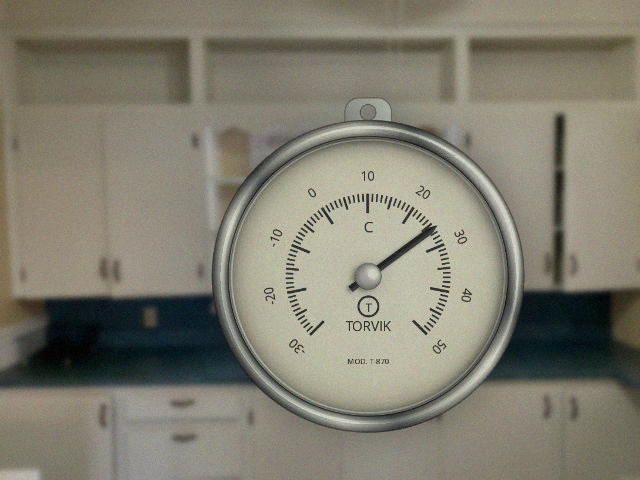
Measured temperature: 26 °C
